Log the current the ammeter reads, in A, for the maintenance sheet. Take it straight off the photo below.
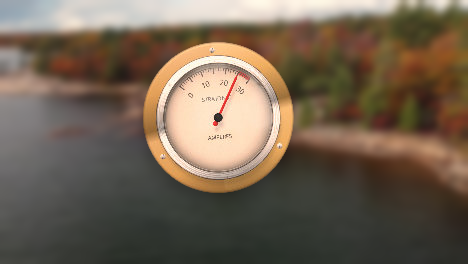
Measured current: 25 A
